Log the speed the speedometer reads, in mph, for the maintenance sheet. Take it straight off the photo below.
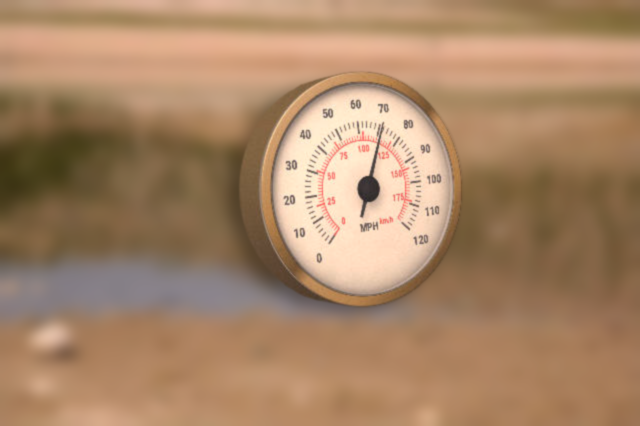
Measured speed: 70 mph
